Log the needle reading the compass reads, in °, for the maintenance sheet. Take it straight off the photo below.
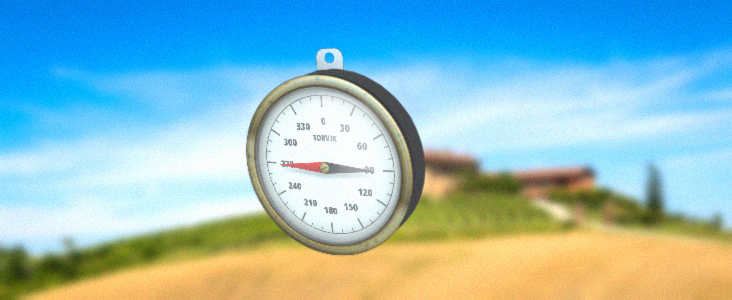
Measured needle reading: 270 °
